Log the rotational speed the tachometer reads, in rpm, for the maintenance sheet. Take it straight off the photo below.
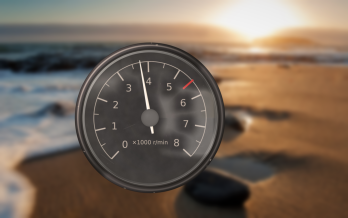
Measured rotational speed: 3750 rpm
